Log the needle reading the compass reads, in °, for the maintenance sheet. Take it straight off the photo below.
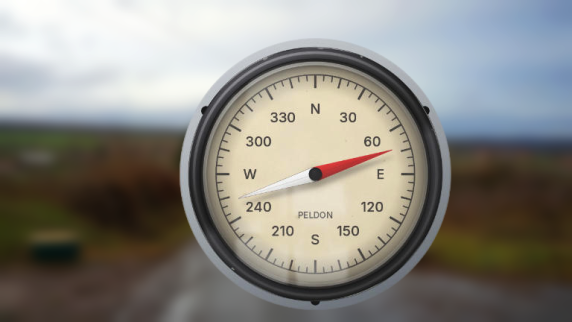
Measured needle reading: 72.5 °
